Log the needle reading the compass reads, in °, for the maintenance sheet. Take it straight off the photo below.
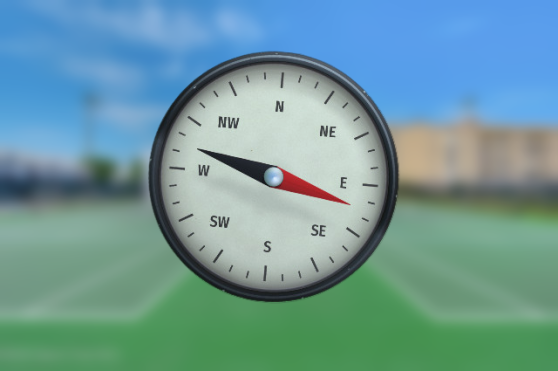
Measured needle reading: 105 °
